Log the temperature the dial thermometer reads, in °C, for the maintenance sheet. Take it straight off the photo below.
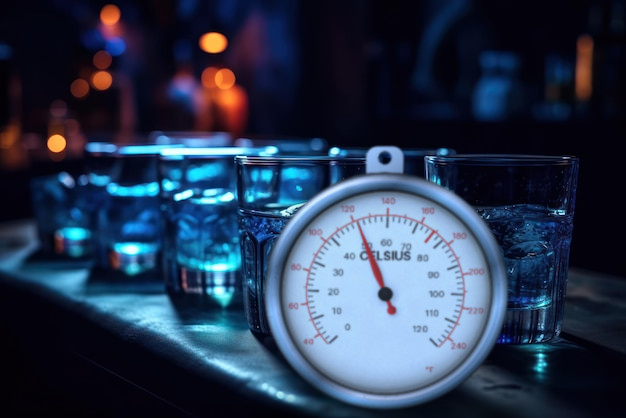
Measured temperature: 50 °C
